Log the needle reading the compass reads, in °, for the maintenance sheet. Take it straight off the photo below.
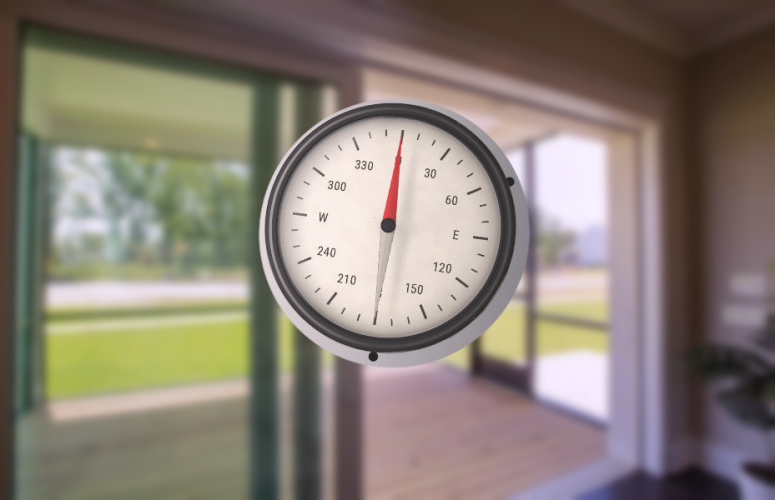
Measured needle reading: 0 °
